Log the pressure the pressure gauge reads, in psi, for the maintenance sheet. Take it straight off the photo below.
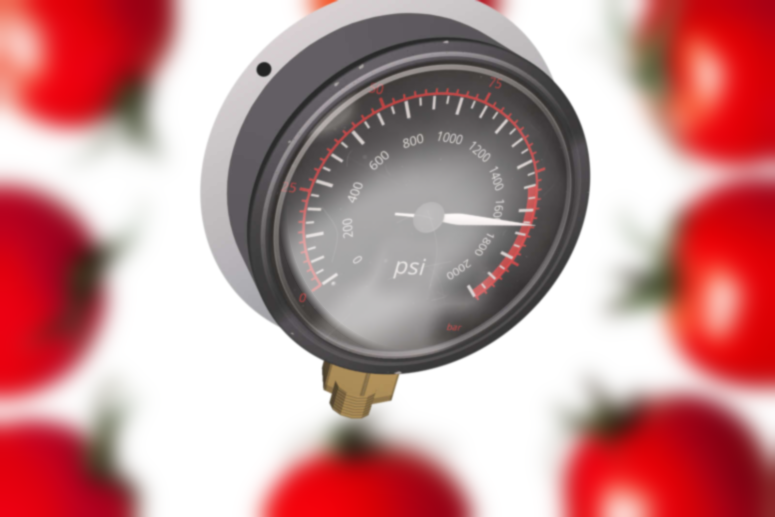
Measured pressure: 1650 psi
